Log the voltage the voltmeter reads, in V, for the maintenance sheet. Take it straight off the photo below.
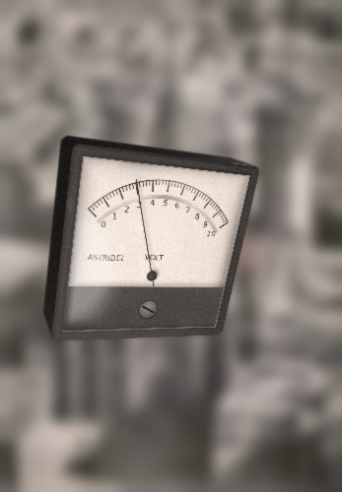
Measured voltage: 3 V
